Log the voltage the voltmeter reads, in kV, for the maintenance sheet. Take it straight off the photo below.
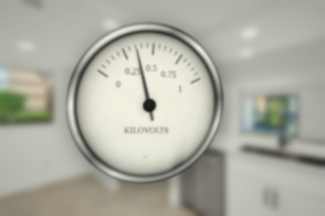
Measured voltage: 0.35 kV
